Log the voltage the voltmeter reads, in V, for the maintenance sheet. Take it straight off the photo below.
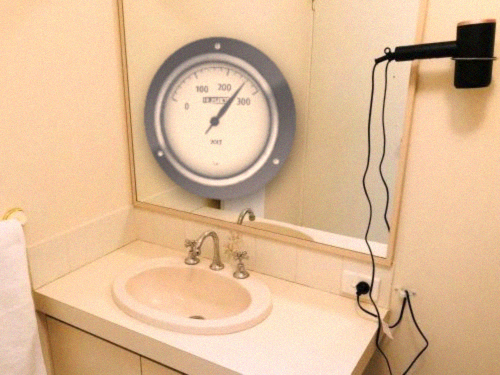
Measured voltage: 260 V
